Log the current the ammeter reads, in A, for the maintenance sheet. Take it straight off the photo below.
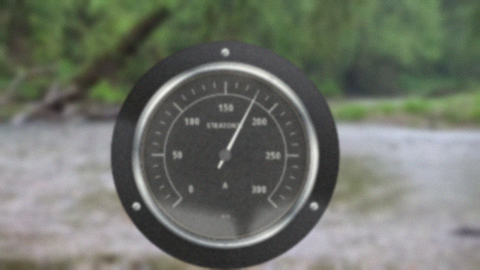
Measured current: 180 A
